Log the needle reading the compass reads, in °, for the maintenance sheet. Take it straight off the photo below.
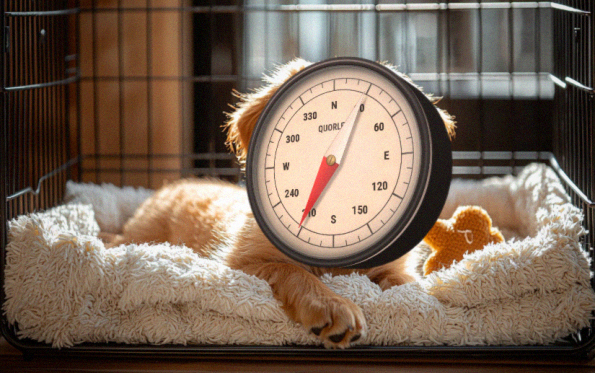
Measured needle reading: 210 °
